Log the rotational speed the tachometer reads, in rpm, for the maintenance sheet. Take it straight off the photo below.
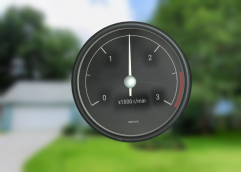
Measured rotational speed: 1500 rpm
